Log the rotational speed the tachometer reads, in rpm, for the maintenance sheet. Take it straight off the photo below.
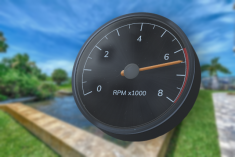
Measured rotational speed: 6500 rpm
